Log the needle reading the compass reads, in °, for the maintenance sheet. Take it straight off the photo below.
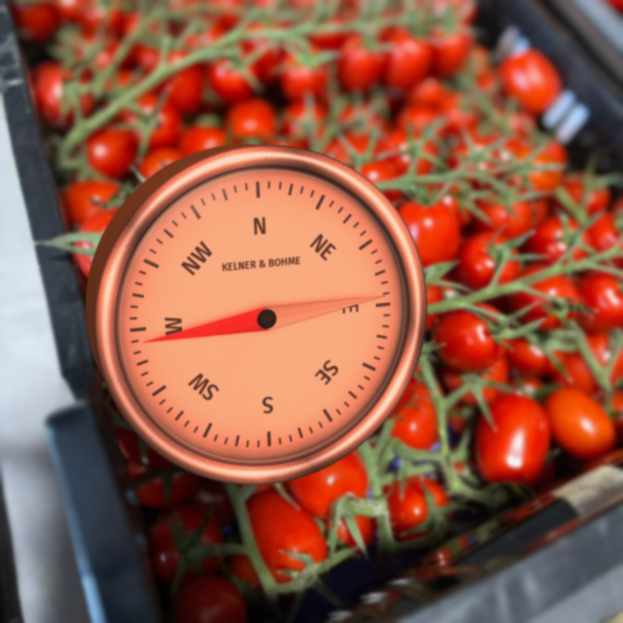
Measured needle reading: 265 °
